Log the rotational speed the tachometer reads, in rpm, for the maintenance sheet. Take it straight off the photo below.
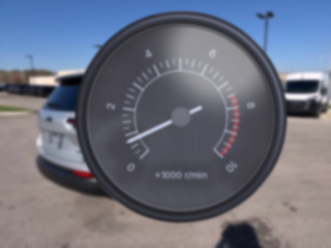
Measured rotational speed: 750 rpm
